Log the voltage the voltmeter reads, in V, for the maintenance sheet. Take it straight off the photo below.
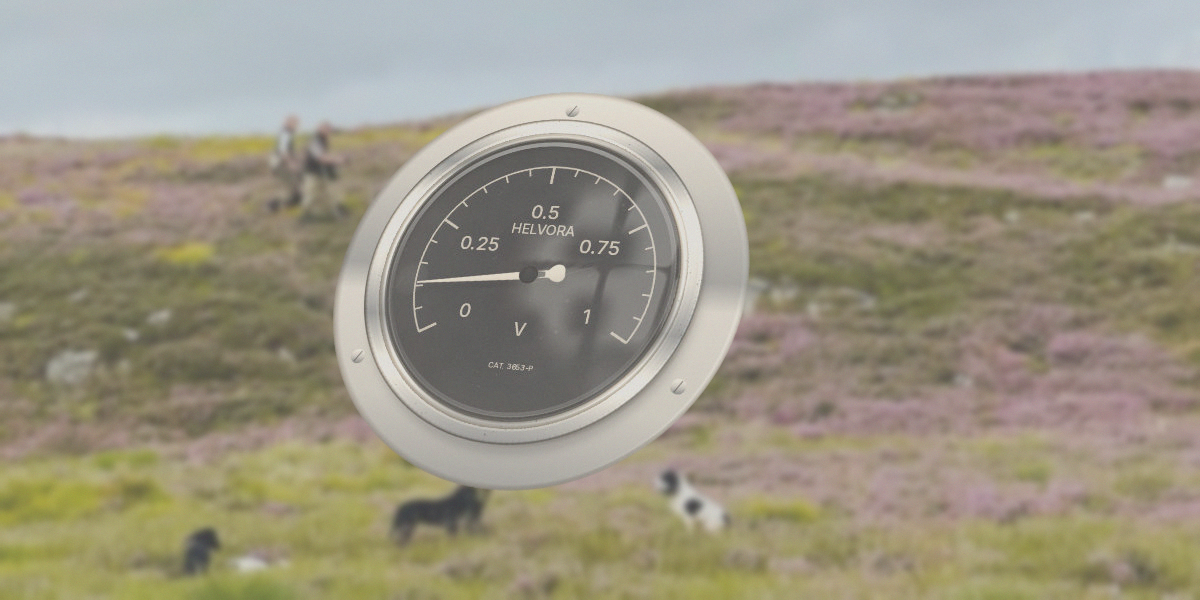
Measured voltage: 0.1 V
